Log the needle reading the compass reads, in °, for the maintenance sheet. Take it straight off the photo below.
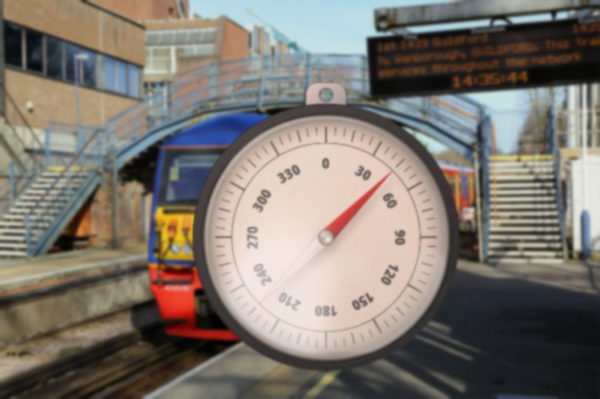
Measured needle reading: 45 °
